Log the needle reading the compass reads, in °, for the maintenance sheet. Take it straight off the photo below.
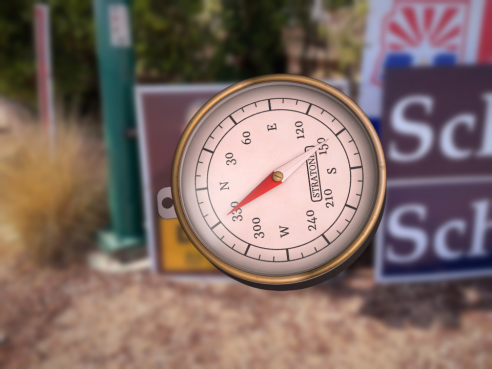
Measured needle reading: 330 °
